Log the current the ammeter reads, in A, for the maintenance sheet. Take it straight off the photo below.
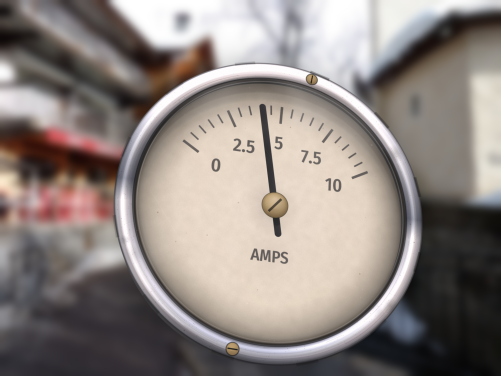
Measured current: 4 A
